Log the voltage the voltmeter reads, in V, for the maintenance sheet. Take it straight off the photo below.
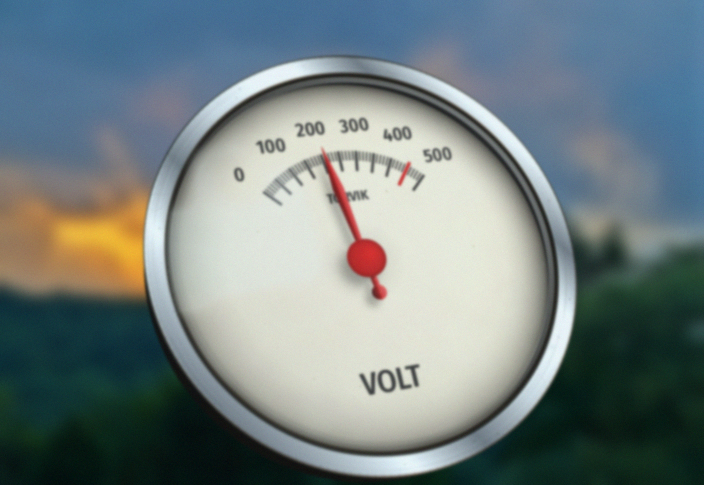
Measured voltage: 200 V
